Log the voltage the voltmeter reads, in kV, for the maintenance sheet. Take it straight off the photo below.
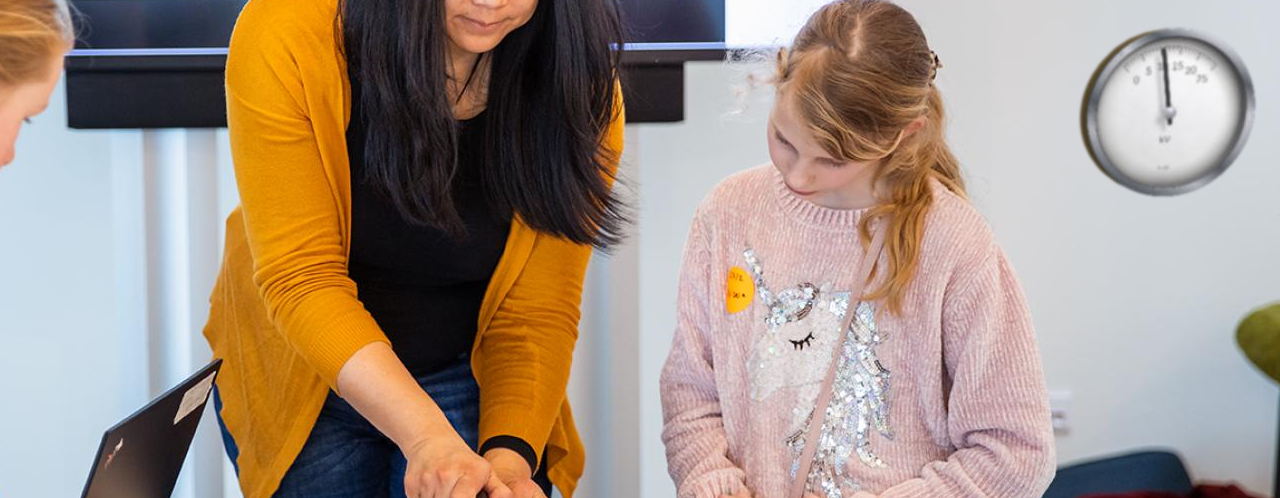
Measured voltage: 10 kV
